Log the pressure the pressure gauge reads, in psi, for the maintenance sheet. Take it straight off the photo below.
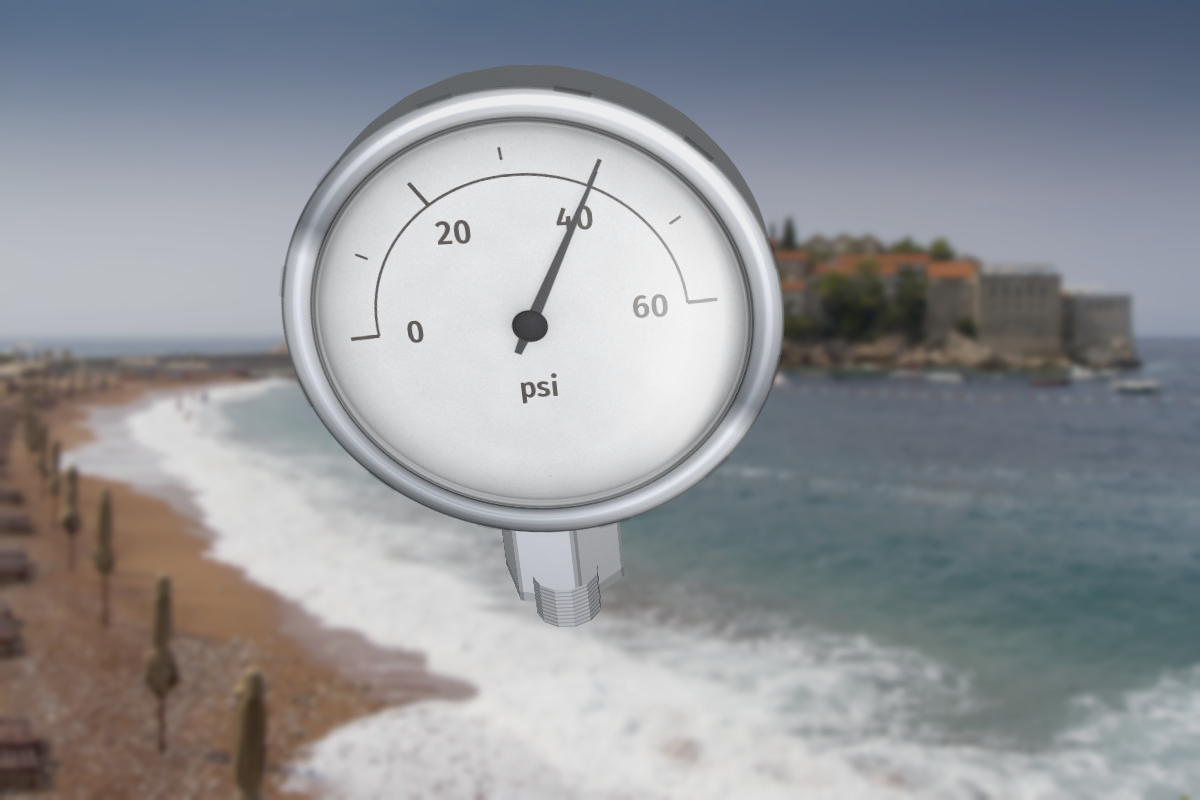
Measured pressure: 40 psi
